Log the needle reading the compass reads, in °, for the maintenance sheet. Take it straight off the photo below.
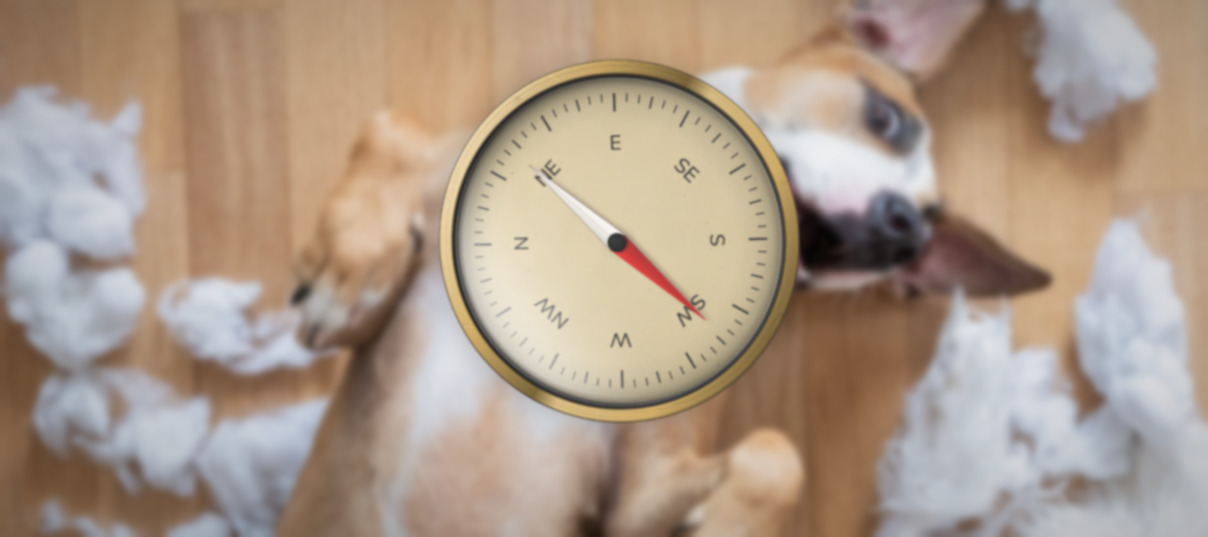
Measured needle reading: 222.5 °
